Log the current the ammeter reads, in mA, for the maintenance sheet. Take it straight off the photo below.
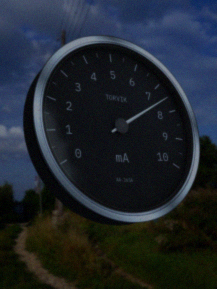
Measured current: 7.5 mA
